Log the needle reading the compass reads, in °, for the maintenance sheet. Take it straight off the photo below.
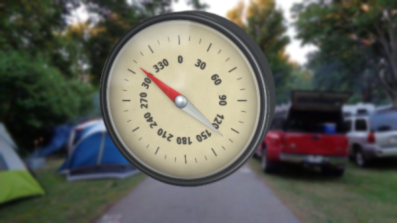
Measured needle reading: 310 °
